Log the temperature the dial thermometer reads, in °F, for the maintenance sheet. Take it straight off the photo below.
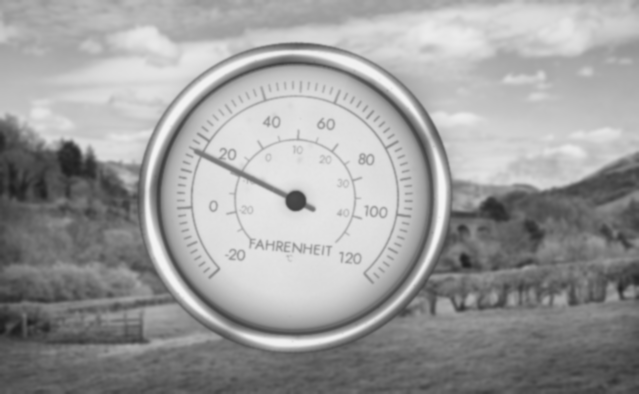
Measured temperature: 16 °F
